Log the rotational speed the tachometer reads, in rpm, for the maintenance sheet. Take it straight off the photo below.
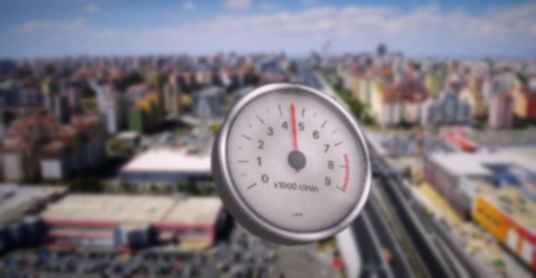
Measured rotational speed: 4500 rpm
